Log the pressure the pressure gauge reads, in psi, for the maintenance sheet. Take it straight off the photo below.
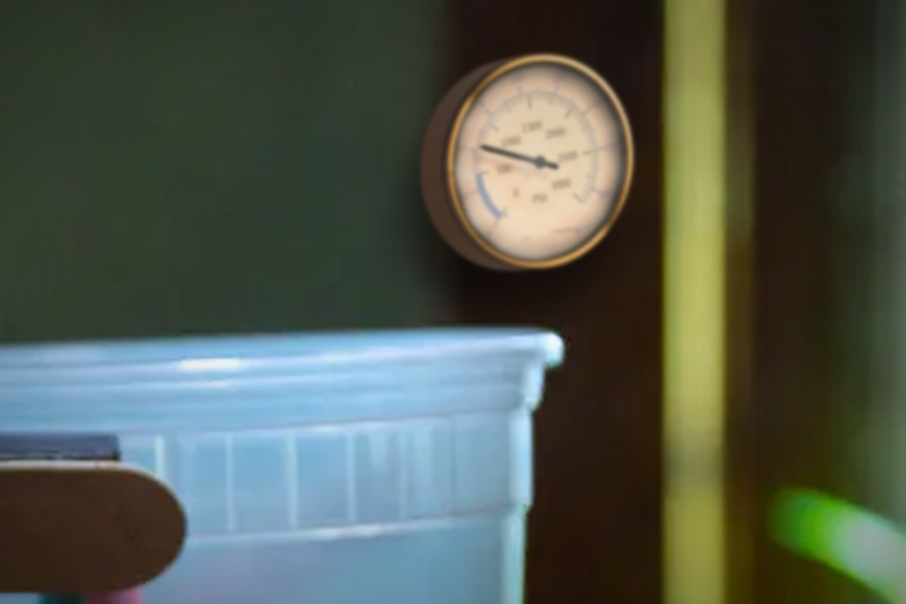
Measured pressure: 750 psi
